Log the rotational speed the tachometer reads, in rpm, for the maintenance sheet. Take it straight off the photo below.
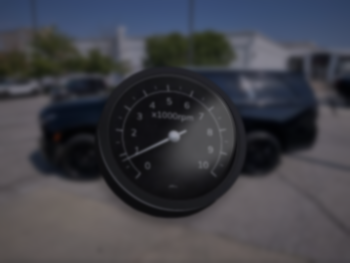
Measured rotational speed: 750 rpm
